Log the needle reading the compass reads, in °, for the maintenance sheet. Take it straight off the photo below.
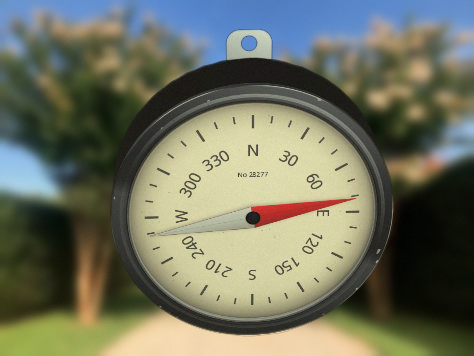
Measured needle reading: 80 °
